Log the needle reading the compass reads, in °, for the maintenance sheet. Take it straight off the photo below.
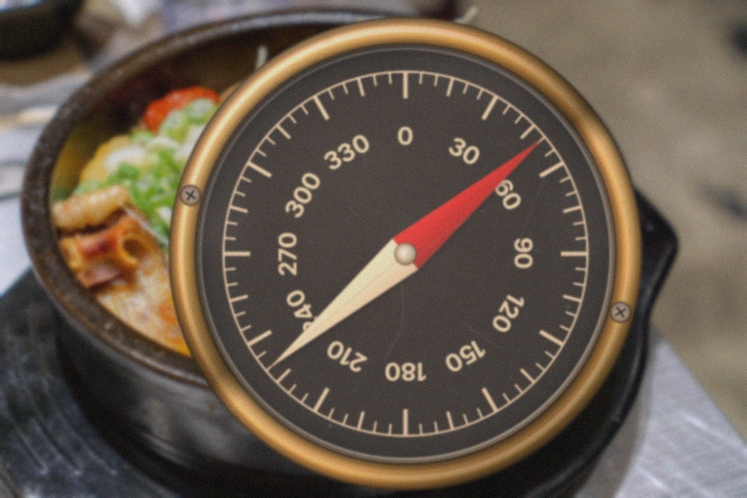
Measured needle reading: 50 °
